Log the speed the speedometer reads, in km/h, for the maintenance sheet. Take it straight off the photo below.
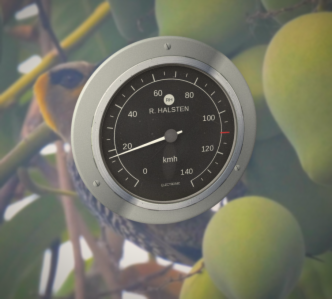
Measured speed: 17.5 km/h
